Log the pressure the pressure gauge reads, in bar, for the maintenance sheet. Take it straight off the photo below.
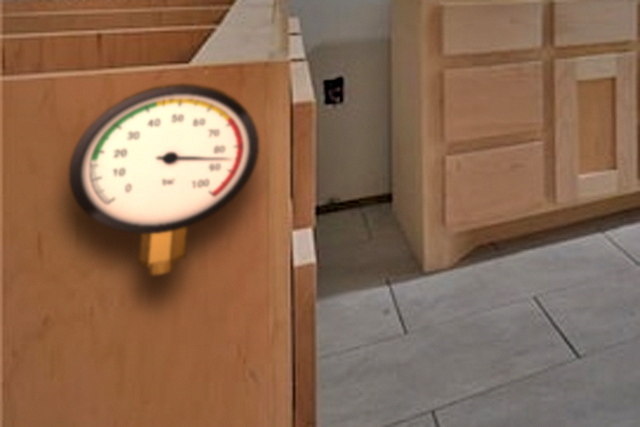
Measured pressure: 85 bar
